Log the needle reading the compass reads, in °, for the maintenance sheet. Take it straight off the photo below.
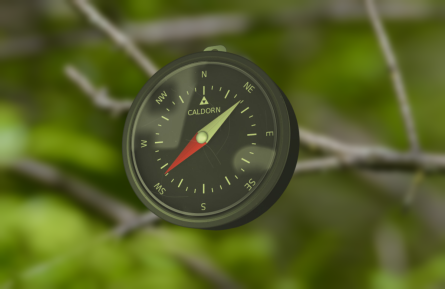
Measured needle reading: 230 °
